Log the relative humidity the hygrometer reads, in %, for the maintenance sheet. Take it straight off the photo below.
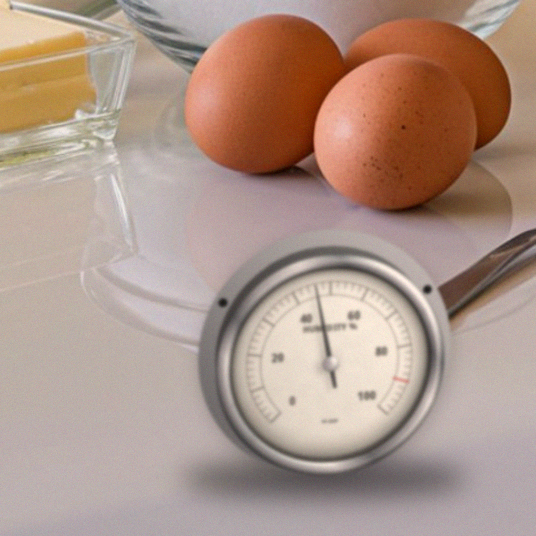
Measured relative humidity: 46 %
